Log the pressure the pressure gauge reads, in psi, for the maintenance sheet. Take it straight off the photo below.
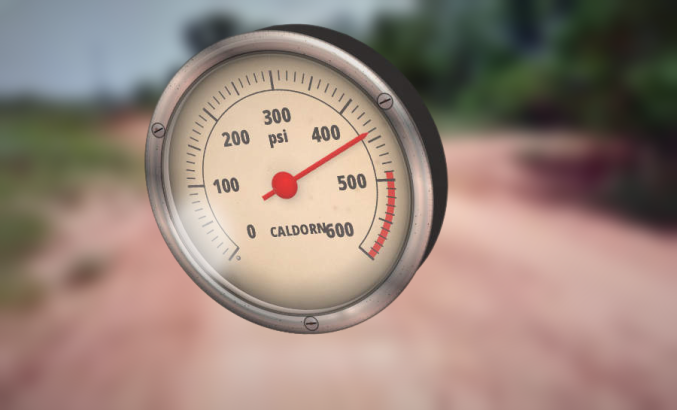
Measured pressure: 440 psi
